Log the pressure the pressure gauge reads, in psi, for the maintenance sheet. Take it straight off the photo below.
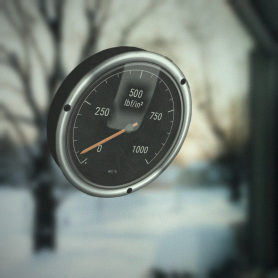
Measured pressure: 50 psi
